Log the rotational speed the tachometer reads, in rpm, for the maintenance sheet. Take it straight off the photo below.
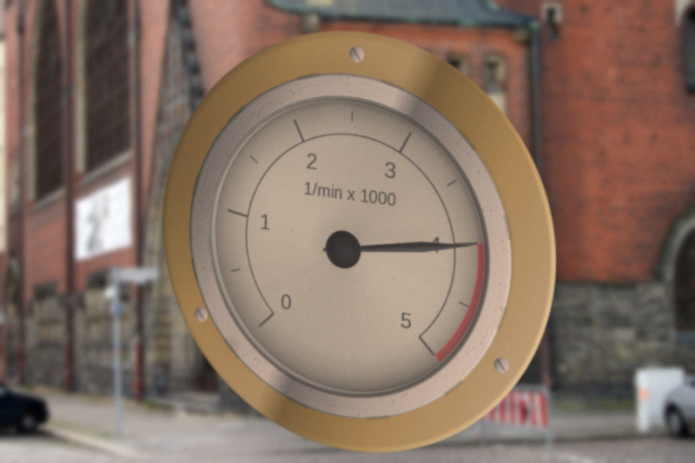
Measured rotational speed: 4000 rpm
